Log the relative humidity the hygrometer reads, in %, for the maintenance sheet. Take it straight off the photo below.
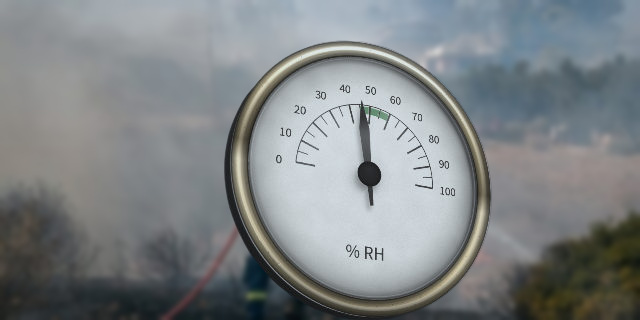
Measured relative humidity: 45 %
